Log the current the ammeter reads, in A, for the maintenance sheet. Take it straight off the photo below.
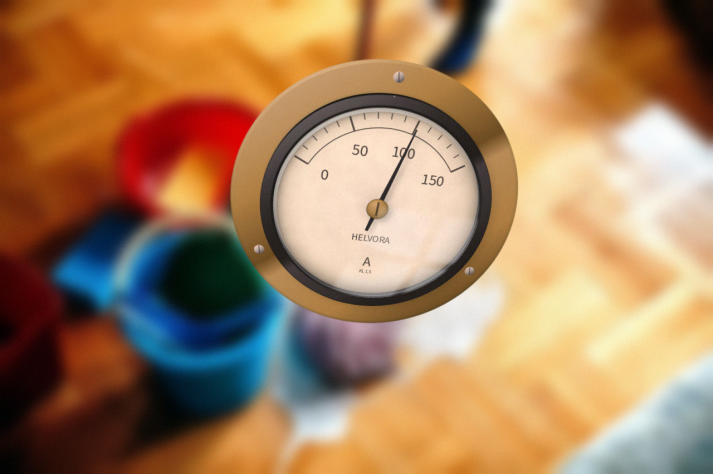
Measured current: 100 A
